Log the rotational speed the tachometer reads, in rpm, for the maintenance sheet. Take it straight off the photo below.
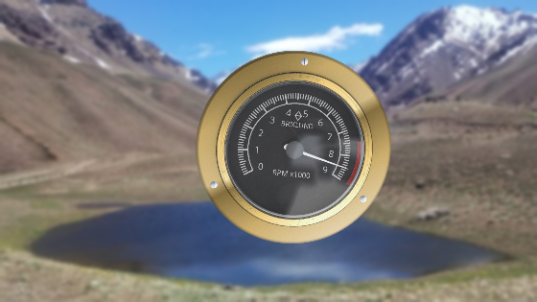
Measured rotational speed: 8500 rpm
